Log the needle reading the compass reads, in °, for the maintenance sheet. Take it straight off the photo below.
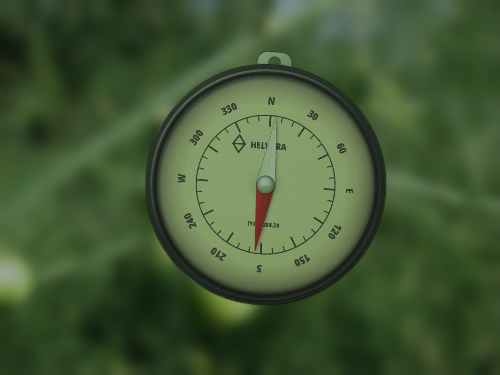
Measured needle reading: 185 °
